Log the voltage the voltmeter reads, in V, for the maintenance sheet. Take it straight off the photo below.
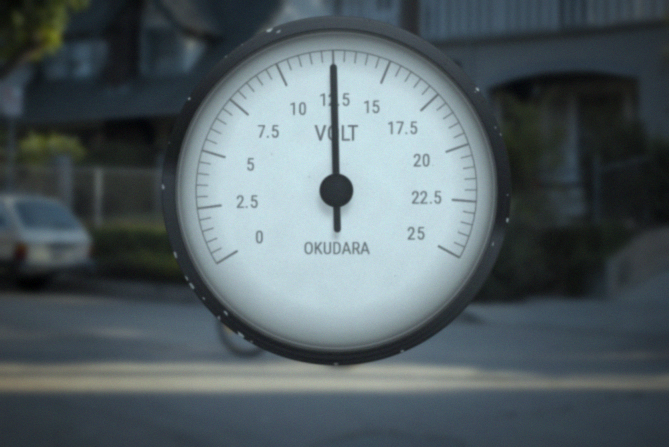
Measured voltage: 12.5 V
